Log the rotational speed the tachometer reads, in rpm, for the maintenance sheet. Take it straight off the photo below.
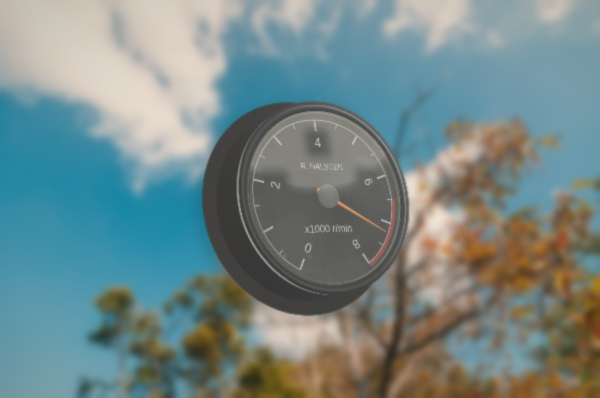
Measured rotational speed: 7250 rpm
